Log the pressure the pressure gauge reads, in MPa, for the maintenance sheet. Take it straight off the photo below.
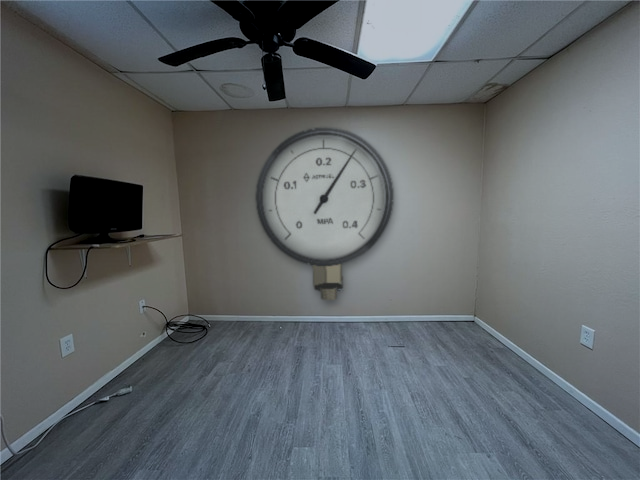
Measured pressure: 0.25 MPa
